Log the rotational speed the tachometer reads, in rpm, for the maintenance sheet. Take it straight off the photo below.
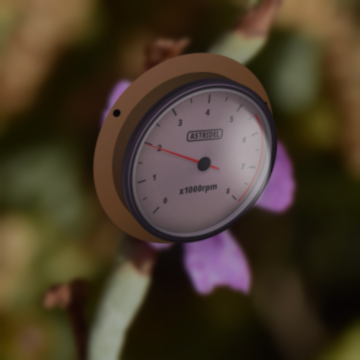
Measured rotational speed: 2000 rpm
